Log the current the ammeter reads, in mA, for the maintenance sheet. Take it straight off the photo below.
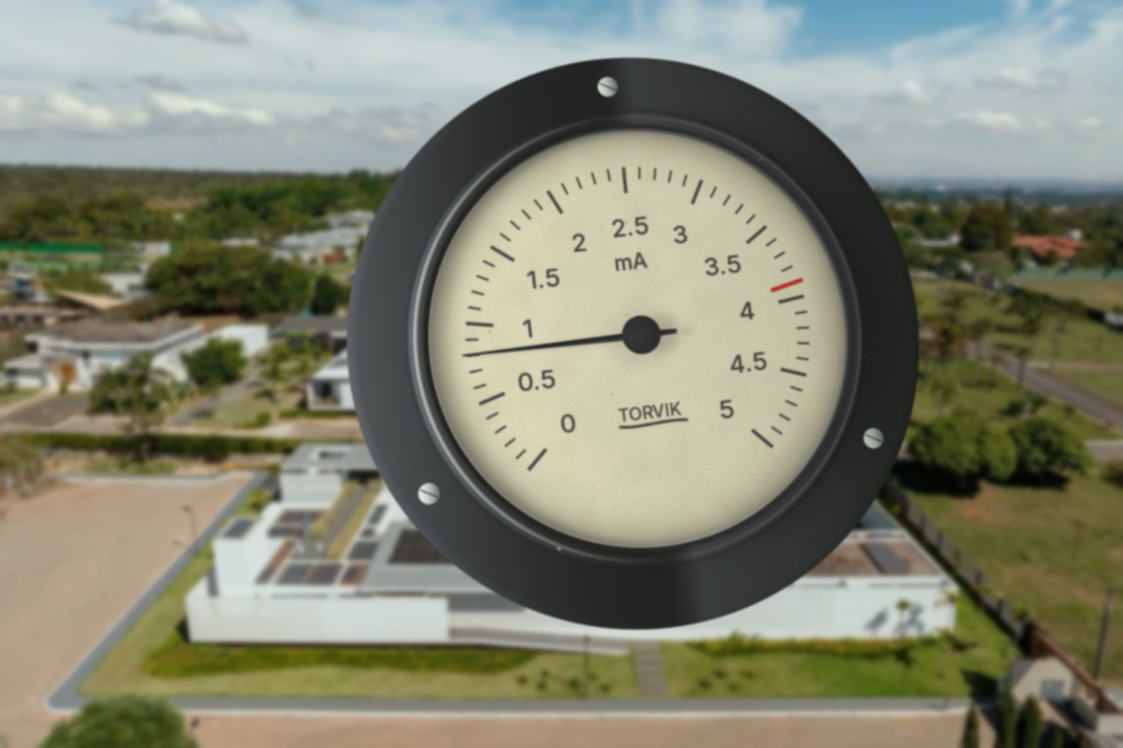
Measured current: 0.8 mA
